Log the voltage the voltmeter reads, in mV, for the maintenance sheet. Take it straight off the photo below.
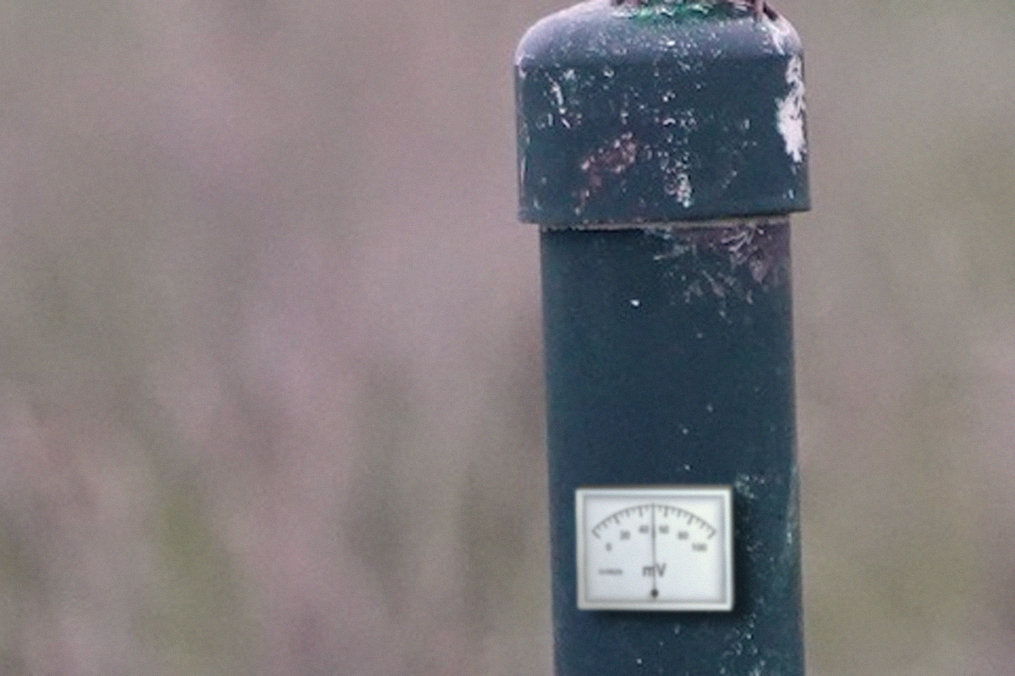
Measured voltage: 50 mV
